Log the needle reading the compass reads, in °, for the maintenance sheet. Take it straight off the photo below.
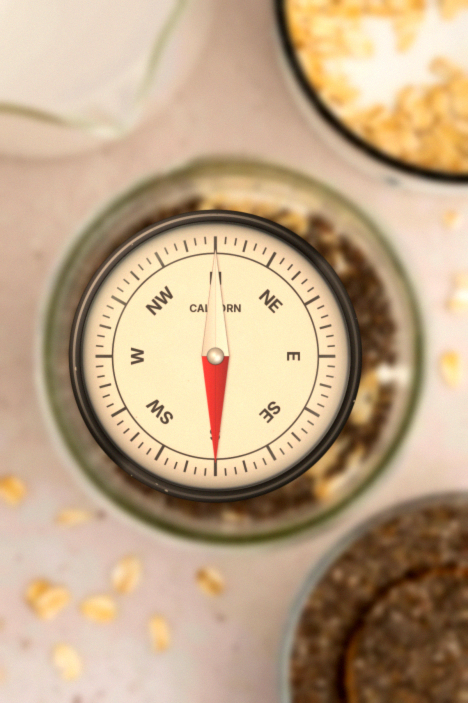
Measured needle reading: 180 °
